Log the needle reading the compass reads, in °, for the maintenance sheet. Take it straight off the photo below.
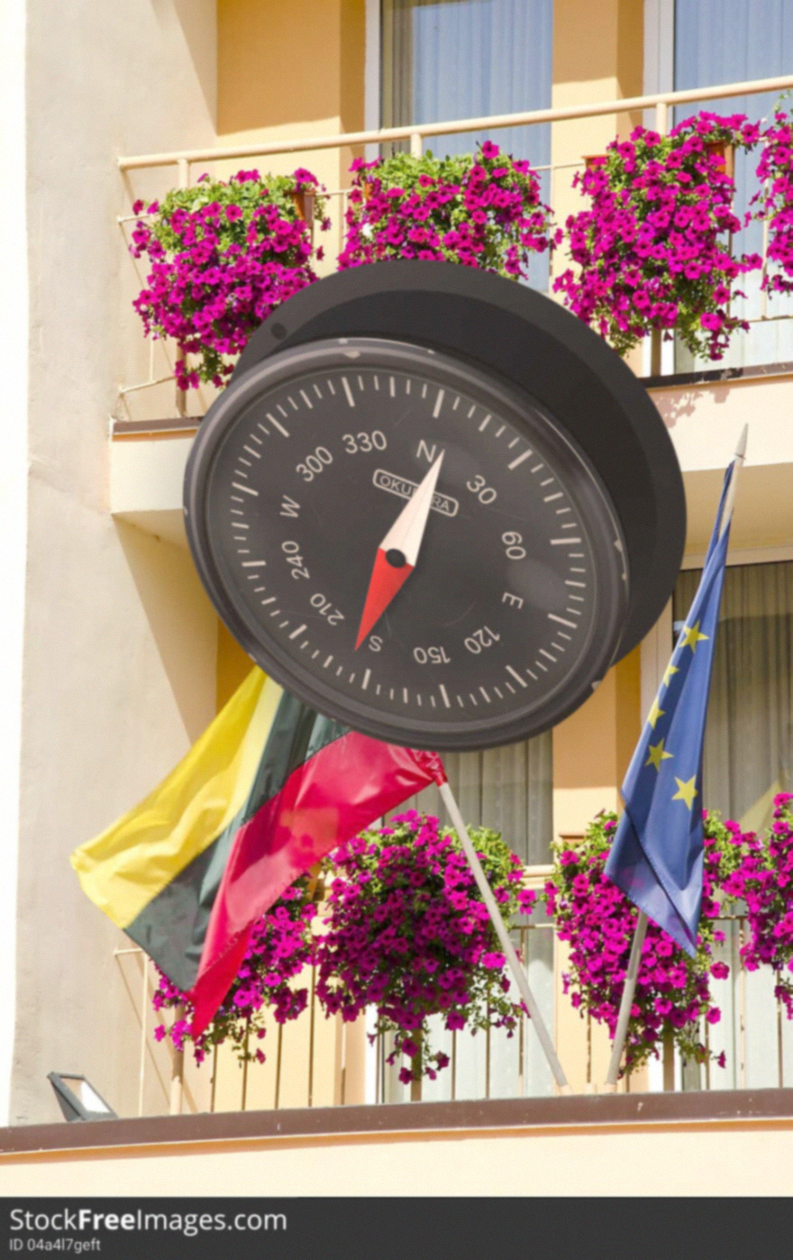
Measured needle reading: 187.5 °
